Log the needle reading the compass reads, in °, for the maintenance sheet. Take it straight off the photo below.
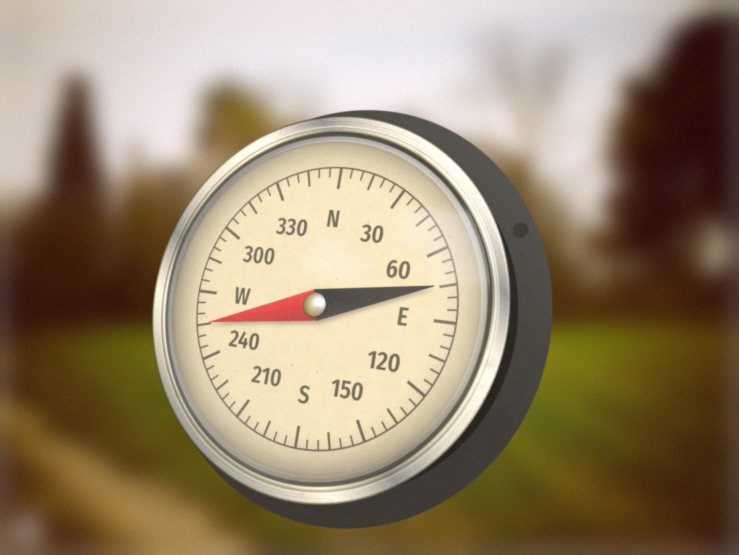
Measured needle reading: 255 °
